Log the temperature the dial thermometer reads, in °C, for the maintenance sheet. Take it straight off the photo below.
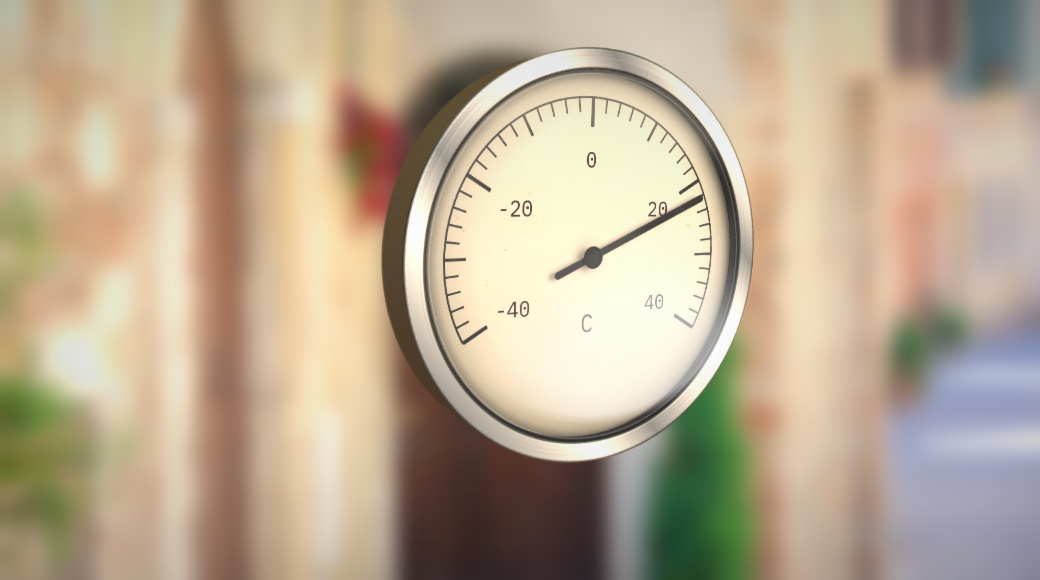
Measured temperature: 22 °C
